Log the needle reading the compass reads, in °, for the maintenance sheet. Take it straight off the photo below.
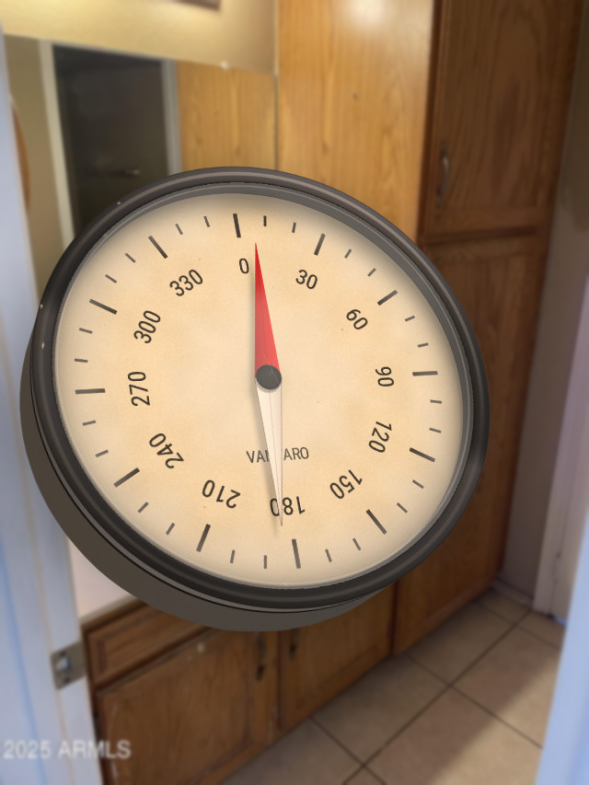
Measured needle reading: 5 °
